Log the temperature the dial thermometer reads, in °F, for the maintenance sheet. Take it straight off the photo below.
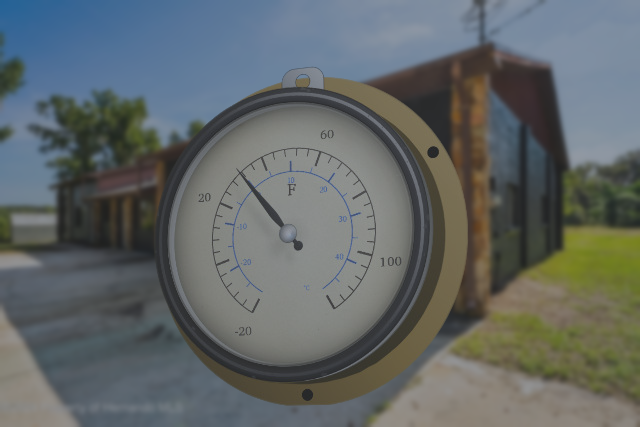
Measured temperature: 32 °F
